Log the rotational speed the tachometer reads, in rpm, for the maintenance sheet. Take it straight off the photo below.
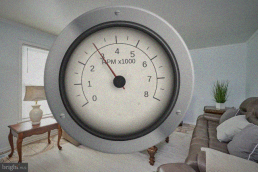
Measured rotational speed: 3000 rpm
